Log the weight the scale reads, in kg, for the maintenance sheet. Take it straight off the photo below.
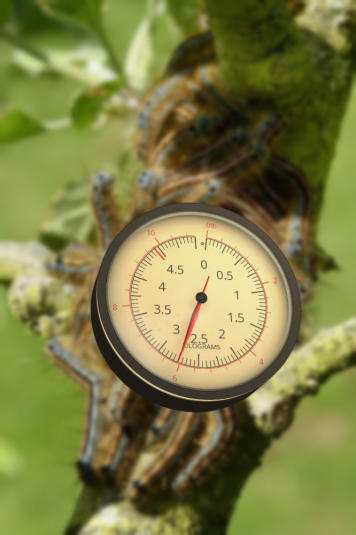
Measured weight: 2.75 kg
